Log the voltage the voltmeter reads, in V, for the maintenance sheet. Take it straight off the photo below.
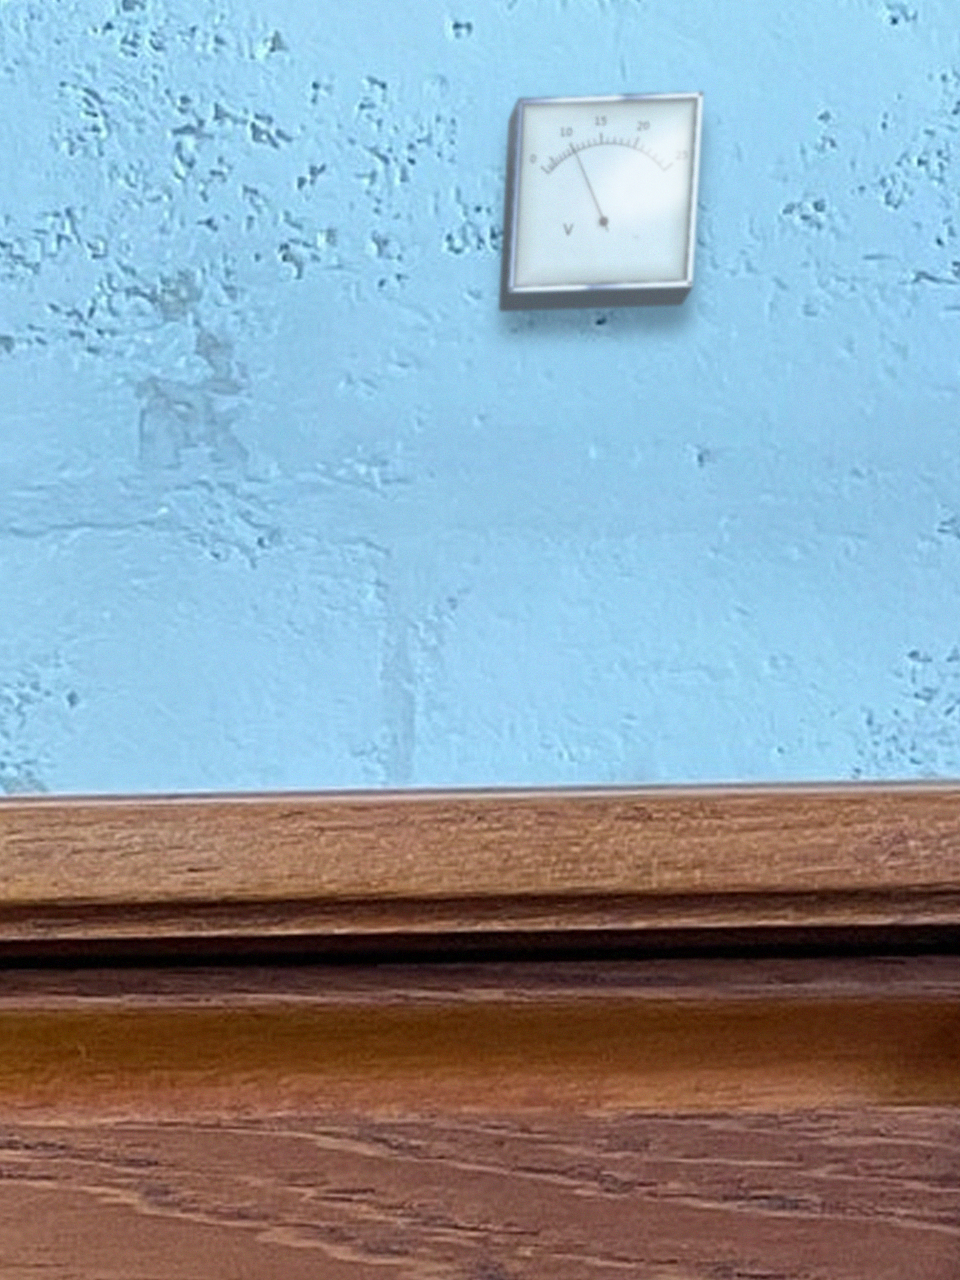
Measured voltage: 10 V
